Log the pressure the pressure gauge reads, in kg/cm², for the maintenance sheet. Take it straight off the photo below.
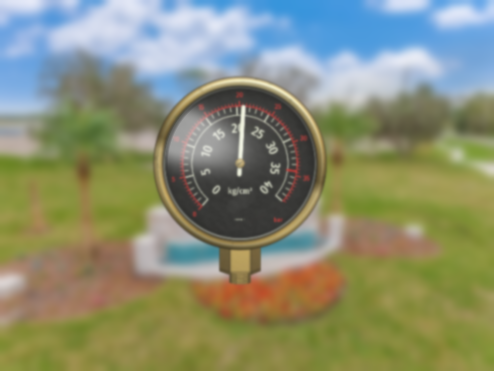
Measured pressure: 21 kg/cm²
